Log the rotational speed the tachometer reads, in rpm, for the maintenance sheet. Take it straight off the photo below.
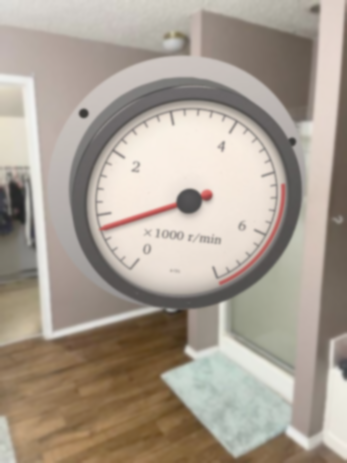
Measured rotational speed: 800 rpm
